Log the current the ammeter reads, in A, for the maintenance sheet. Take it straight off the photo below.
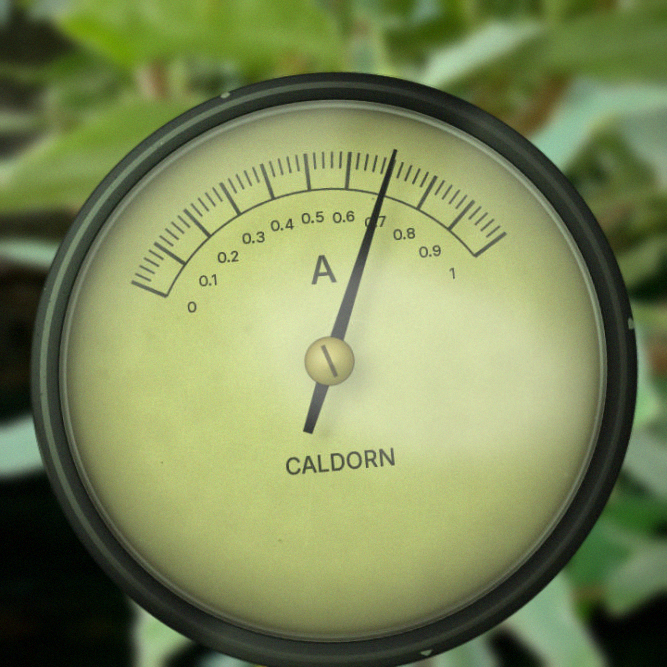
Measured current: 0.7 A
